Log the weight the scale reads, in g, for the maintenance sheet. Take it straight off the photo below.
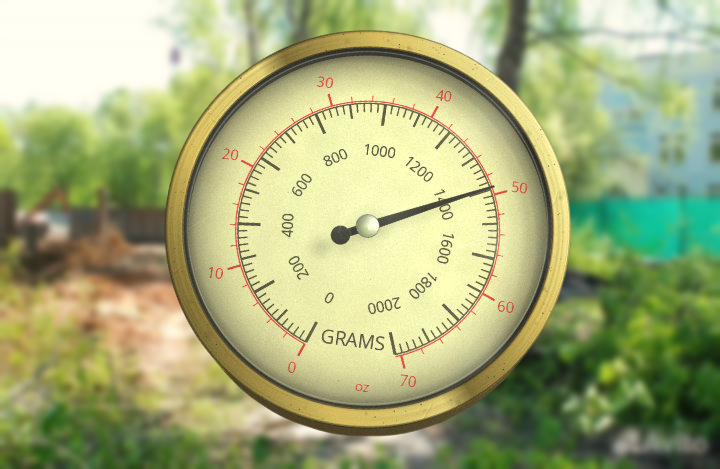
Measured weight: 1400 g
